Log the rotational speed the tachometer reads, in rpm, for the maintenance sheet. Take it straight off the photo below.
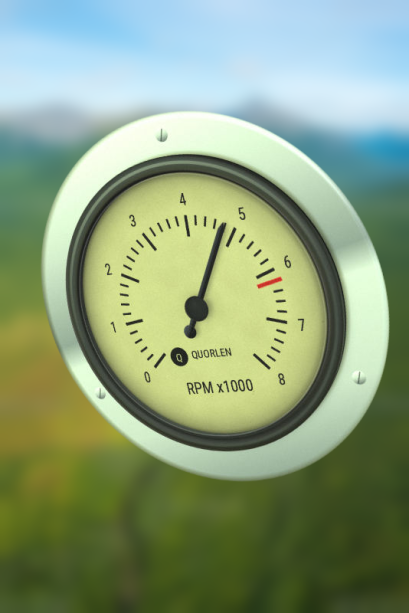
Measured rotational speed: 4800 rpm
